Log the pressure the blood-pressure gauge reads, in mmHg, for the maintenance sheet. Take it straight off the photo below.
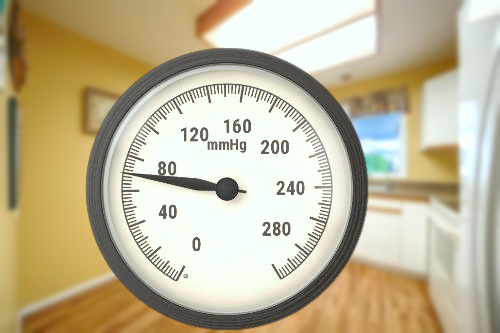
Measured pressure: 70 mmHg
